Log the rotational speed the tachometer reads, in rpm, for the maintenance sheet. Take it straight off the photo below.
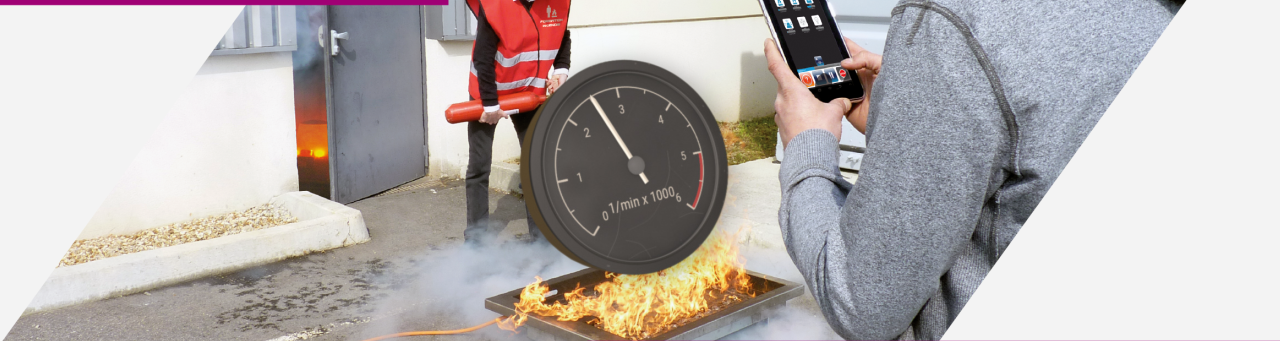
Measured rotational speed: 2500 rpm
